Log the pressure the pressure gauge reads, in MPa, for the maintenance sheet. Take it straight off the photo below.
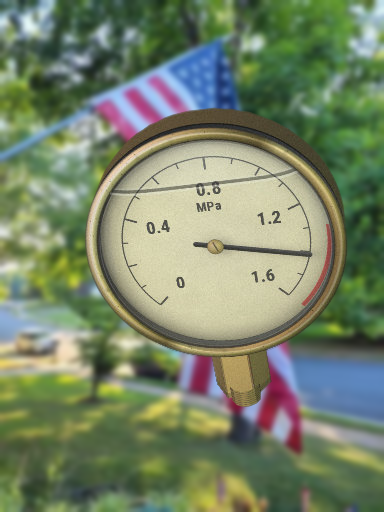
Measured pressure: 1.4 MPa
